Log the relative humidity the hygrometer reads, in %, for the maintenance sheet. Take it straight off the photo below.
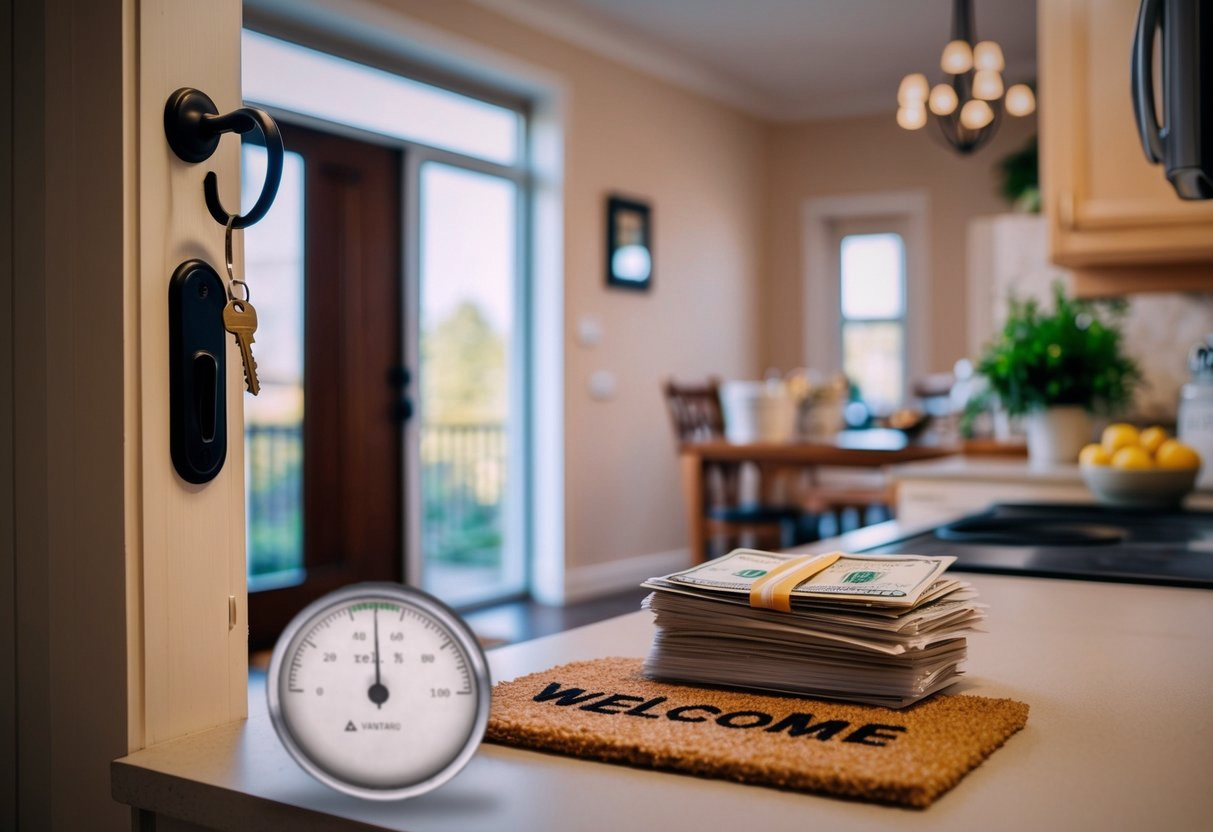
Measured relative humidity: 50 %
